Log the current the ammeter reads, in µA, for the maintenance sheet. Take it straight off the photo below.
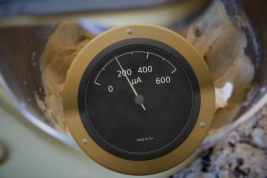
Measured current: 200 µA
